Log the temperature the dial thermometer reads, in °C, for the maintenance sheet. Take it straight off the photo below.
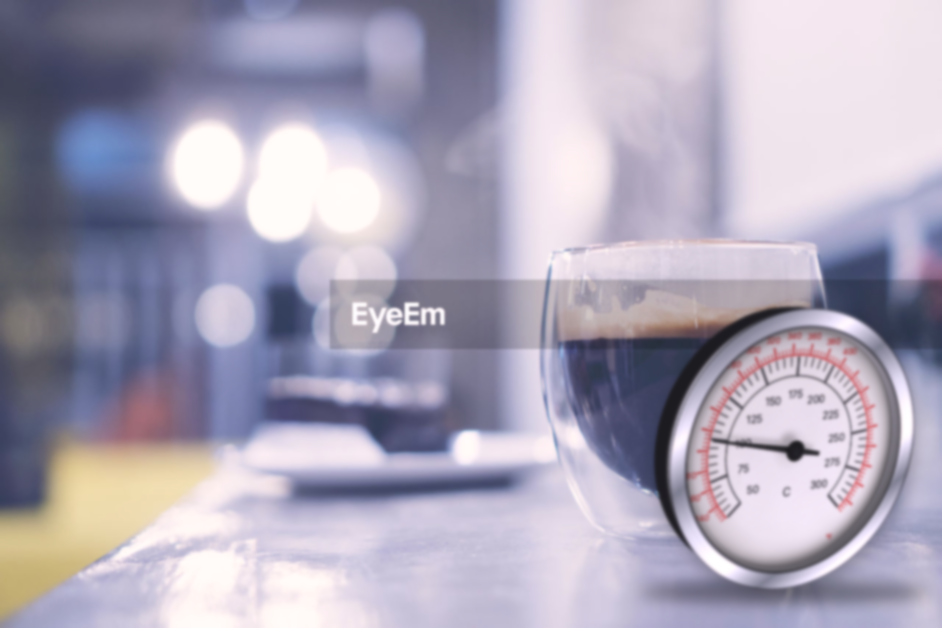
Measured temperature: 100 °C
